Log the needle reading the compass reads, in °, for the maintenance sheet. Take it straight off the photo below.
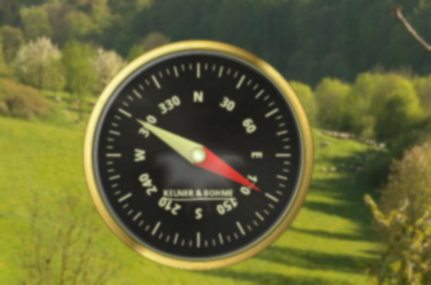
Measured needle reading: 120 °
